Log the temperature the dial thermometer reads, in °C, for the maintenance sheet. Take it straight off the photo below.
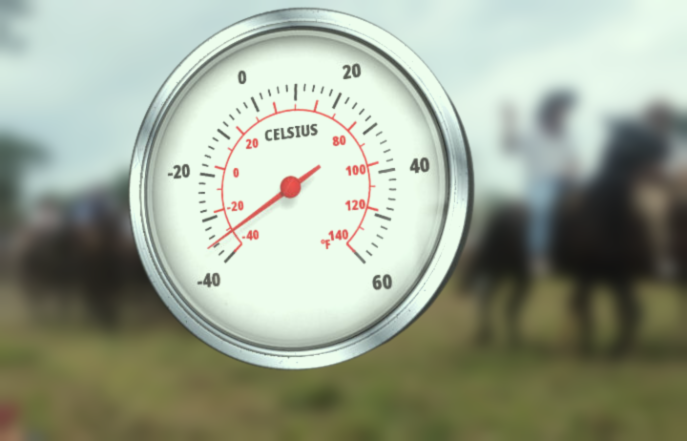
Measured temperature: -36 °C
